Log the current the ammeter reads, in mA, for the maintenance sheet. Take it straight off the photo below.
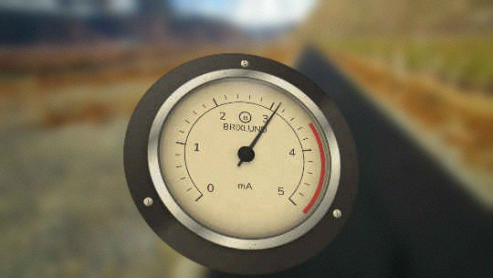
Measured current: 3.1 mA
